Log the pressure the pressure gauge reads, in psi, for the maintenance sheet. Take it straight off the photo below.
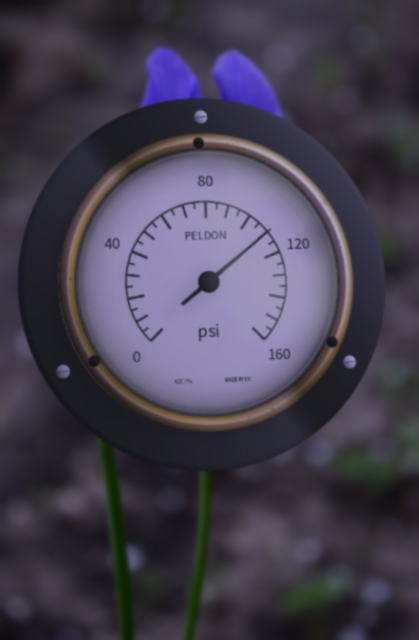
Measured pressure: 110 psi
